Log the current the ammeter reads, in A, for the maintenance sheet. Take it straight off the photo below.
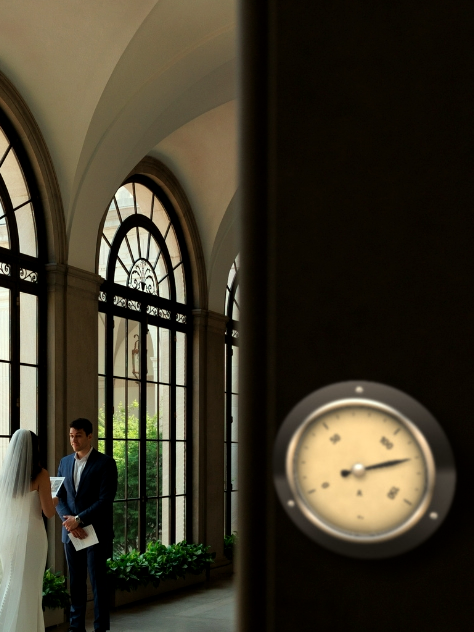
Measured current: 120 A
